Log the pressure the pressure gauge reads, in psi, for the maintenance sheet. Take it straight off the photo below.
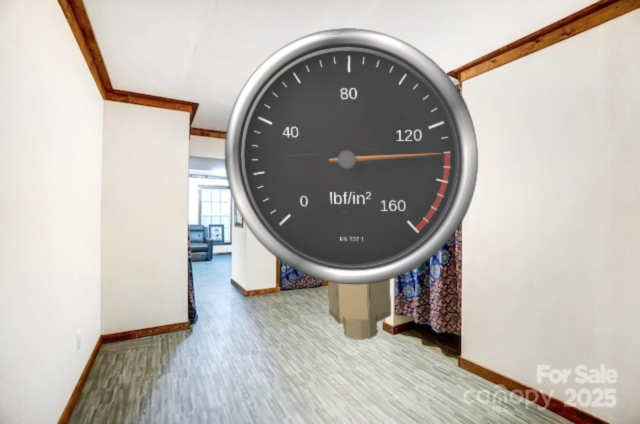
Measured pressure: 130 psi
